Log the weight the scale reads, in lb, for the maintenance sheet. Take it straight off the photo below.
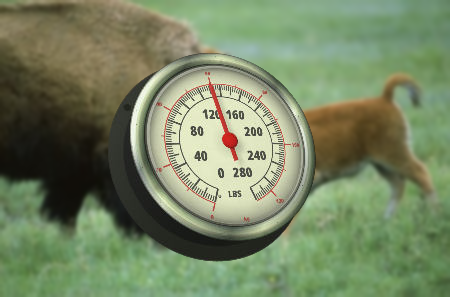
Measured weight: 130 lb
